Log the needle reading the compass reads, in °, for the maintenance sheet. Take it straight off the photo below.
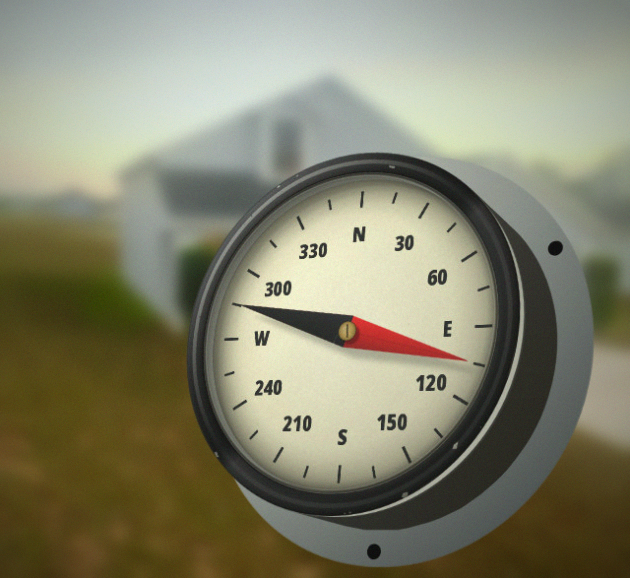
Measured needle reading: 105 °
